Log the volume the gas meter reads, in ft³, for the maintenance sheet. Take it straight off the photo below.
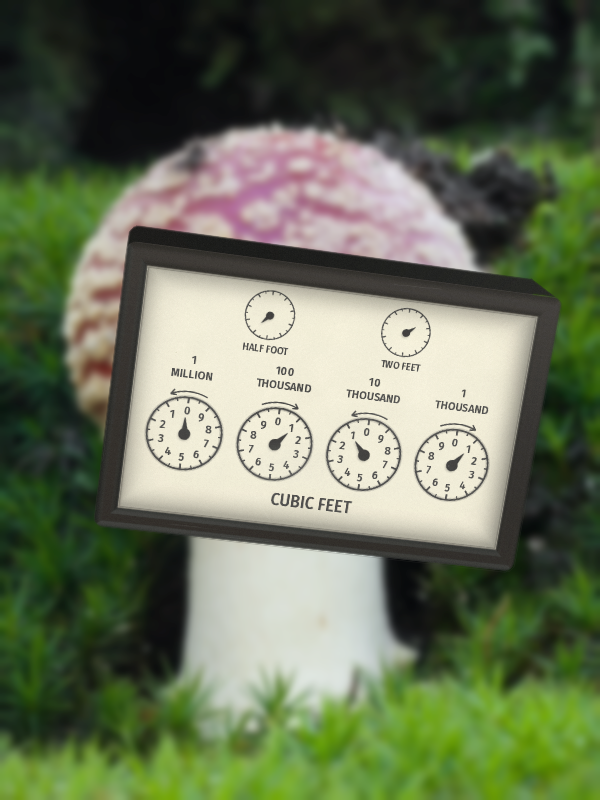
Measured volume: 11100 ft³
